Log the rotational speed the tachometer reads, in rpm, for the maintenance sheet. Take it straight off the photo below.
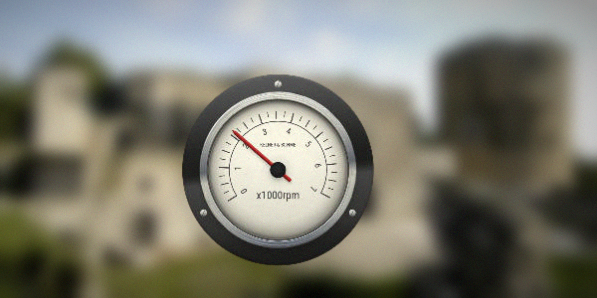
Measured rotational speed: 2125 rpm
